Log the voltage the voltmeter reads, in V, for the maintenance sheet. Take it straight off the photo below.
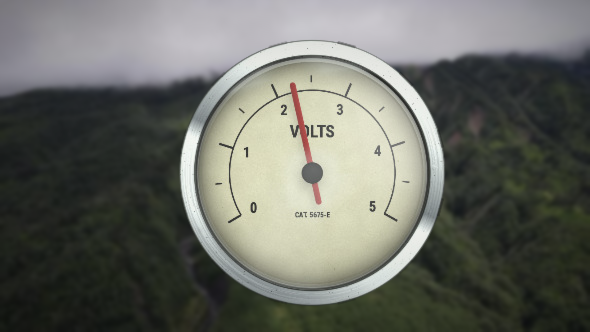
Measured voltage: 2.25 V
